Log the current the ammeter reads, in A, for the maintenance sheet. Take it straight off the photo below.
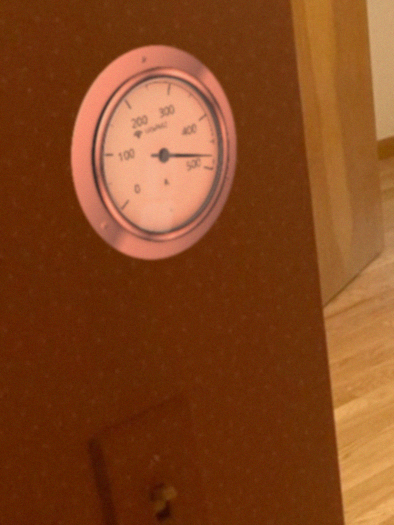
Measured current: 475 A
